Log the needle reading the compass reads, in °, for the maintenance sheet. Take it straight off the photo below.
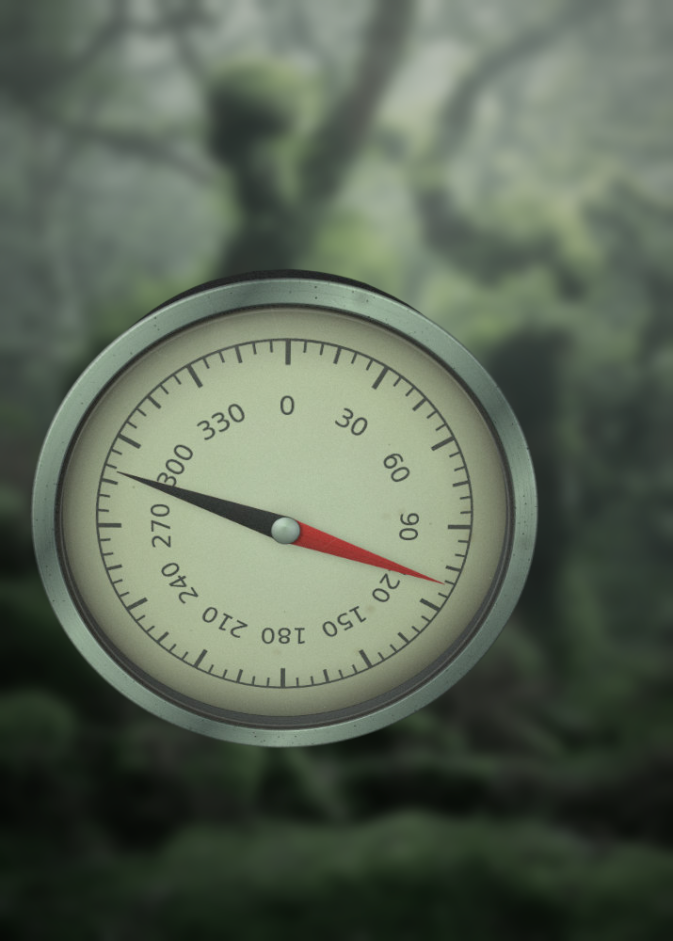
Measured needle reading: 110 °
